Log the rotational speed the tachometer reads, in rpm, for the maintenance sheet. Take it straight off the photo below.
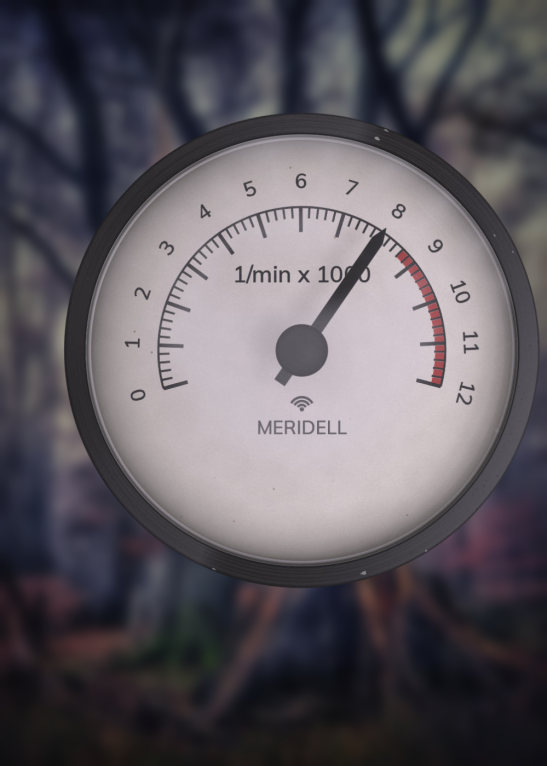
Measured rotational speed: 8000 rpm
